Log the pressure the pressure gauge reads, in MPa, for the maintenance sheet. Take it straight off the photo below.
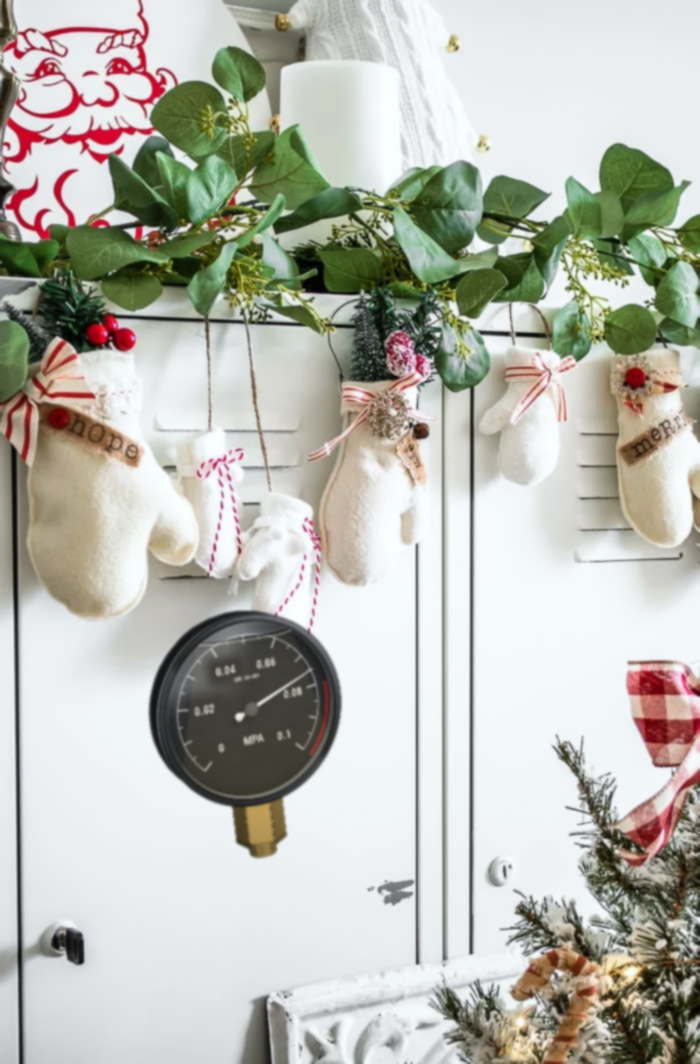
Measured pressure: 0.075 MPa
